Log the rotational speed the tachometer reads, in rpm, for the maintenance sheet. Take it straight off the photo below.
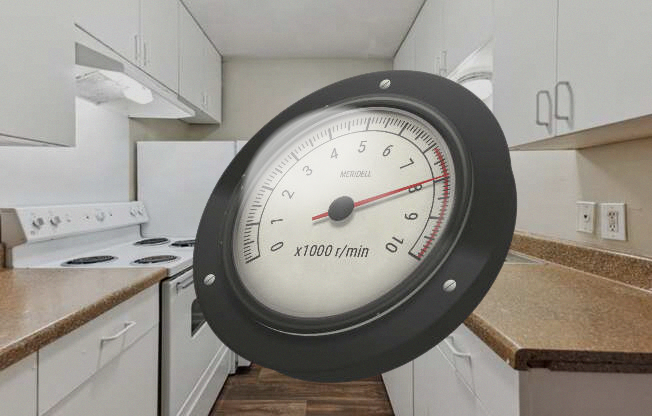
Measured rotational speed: 8000 rpm
